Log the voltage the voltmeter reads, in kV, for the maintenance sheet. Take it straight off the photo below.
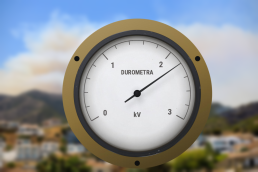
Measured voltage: 2.2 kV
